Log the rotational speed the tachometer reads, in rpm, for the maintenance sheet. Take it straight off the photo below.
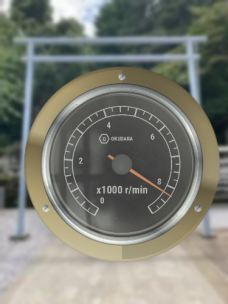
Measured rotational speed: 8250 rpm
